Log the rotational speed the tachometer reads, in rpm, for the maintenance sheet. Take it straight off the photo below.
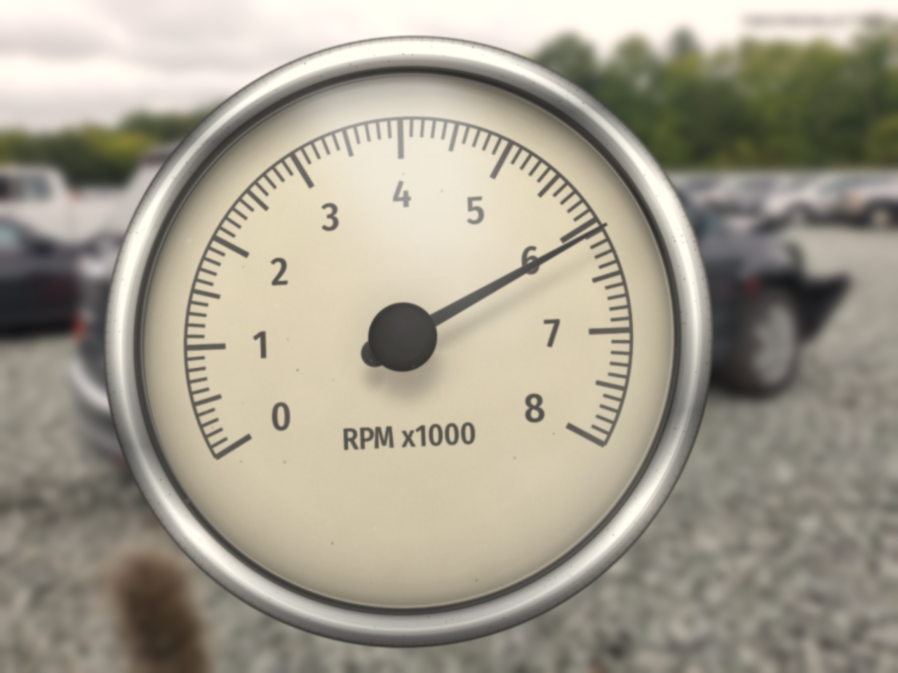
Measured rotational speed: 6100 rpm
